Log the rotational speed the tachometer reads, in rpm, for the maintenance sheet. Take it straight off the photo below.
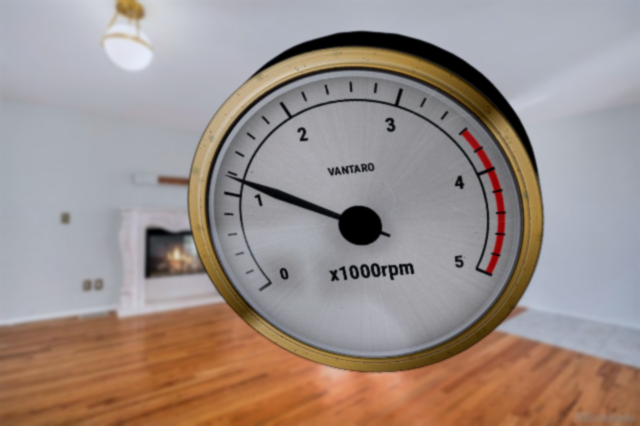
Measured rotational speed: 1200 rpm
